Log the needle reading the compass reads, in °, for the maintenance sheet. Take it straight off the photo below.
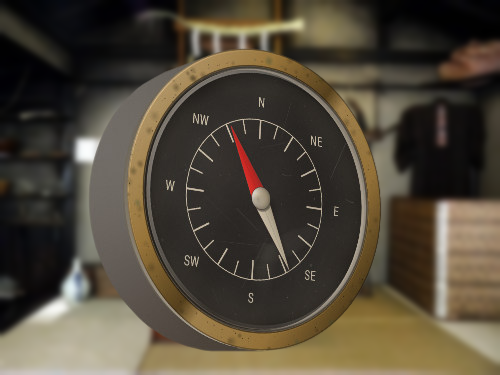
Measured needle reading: 330 °
